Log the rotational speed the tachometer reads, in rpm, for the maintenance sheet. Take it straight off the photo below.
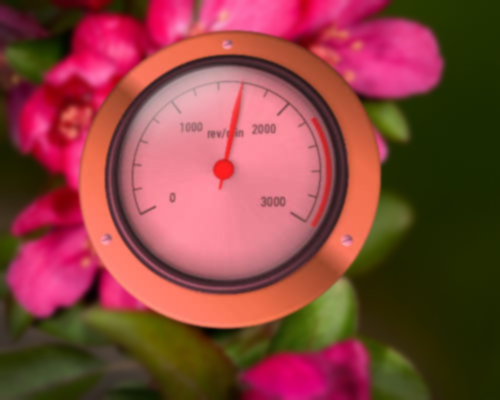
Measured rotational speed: 1600 rpm
